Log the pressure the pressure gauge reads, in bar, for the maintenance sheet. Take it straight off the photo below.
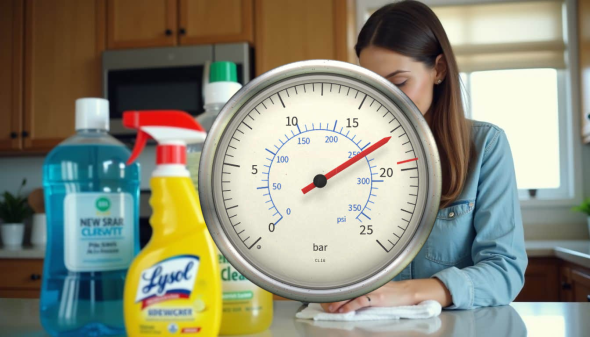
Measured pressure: 17.75 bar
